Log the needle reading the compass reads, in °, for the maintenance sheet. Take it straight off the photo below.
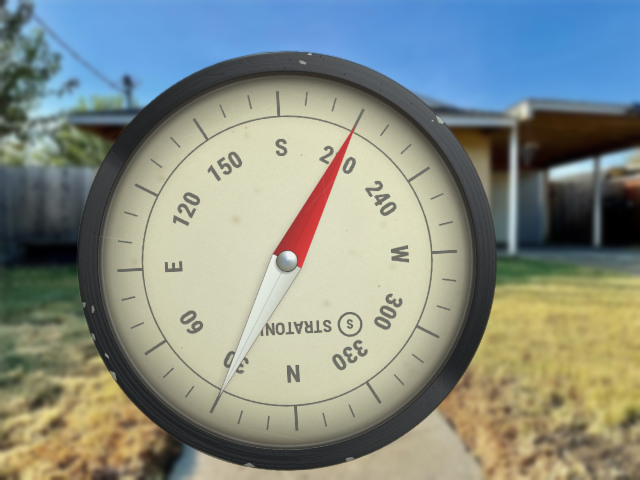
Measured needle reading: 210 °
